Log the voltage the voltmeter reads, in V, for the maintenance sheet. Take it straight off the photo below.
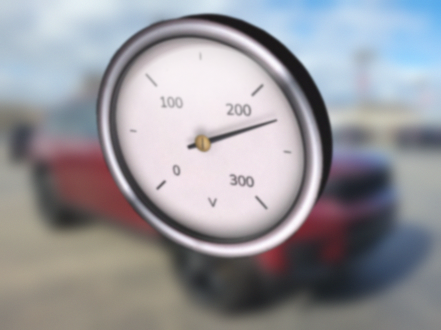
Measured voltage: 225 V
